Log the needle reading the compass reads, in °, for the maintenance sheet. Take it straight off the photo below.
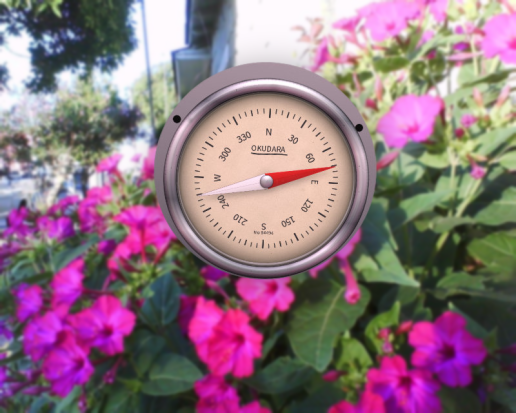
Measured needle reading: 75 °
